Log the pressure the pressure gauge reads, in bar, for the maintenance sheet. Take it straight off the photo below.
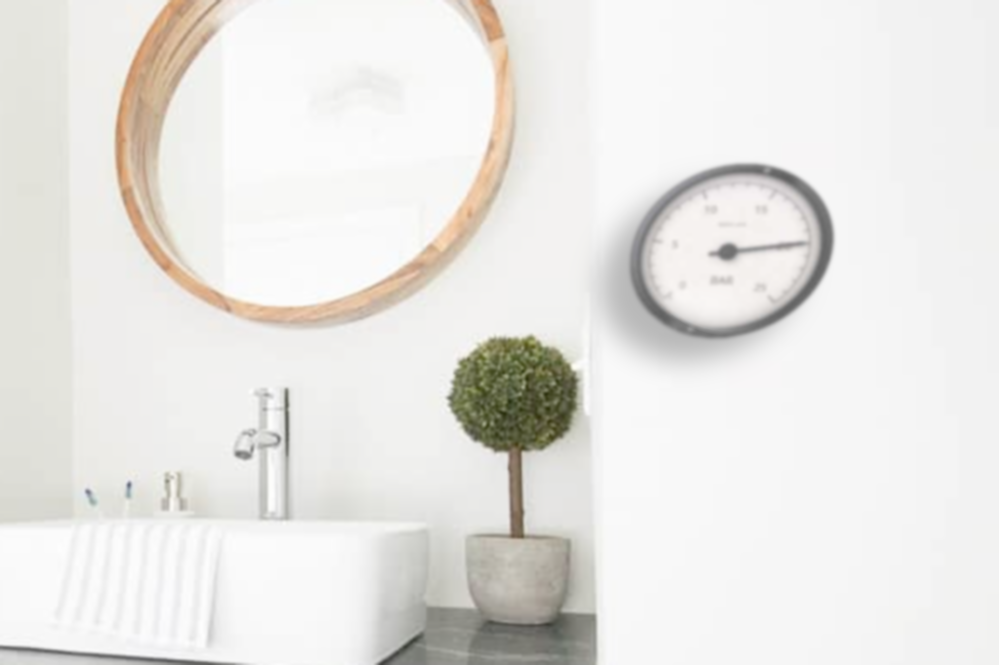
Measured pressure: 20 bar
